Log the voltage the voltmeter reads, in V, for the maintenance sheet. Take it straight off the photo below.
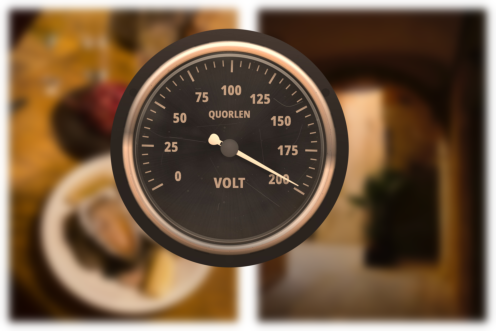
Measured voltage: 197.5 V
